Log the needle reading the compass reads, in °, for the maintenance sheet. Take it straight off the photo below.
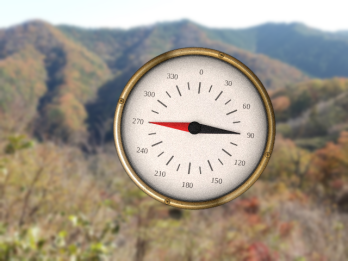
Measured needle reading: 270 °
